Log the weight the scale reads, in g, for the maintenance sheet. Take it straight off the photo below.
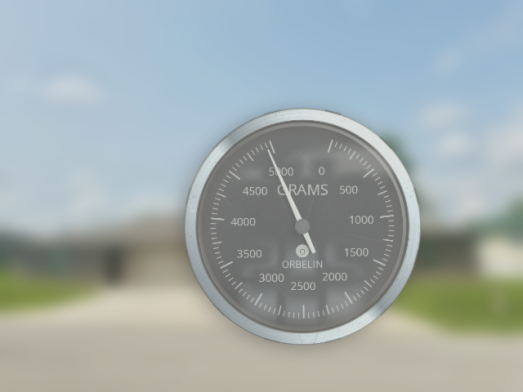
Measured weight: 4950 g
